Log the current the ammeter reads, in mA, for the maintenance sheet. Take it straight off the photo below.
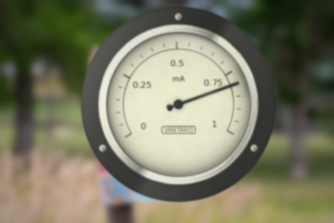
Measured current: 0.8 mA
